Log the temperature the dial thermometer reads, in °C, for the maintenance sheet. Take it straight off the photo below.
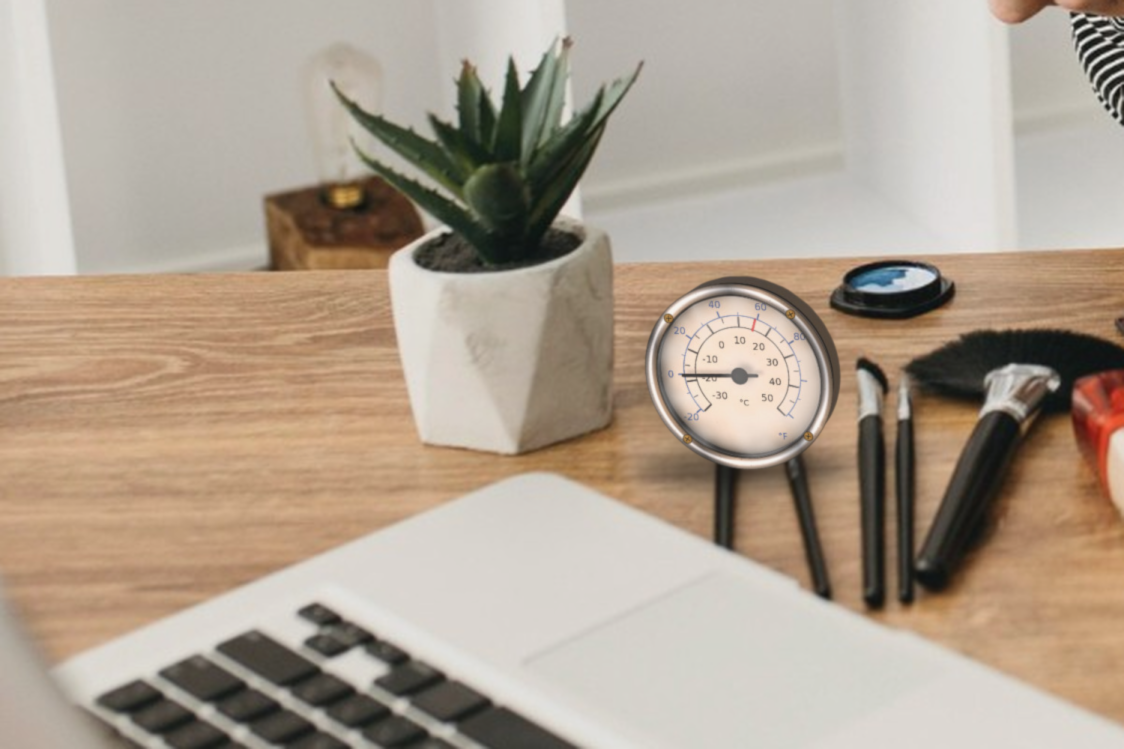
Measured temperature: -17.5 °C
